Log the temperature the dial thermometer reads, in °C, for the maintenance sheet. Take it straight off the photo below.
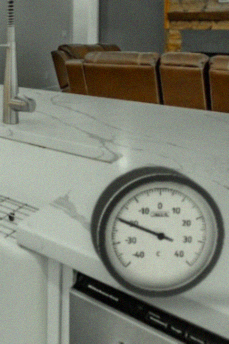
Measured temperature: -20 °C
